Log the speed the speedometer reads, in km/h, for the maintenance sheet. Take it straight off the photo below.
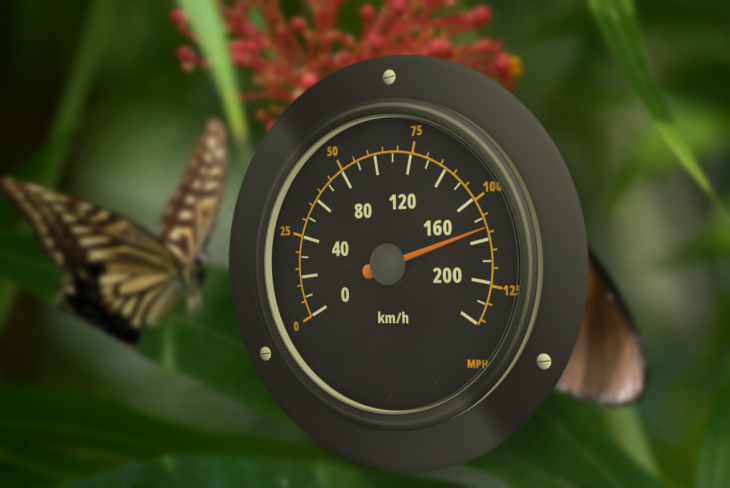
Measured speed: 175 km/h
